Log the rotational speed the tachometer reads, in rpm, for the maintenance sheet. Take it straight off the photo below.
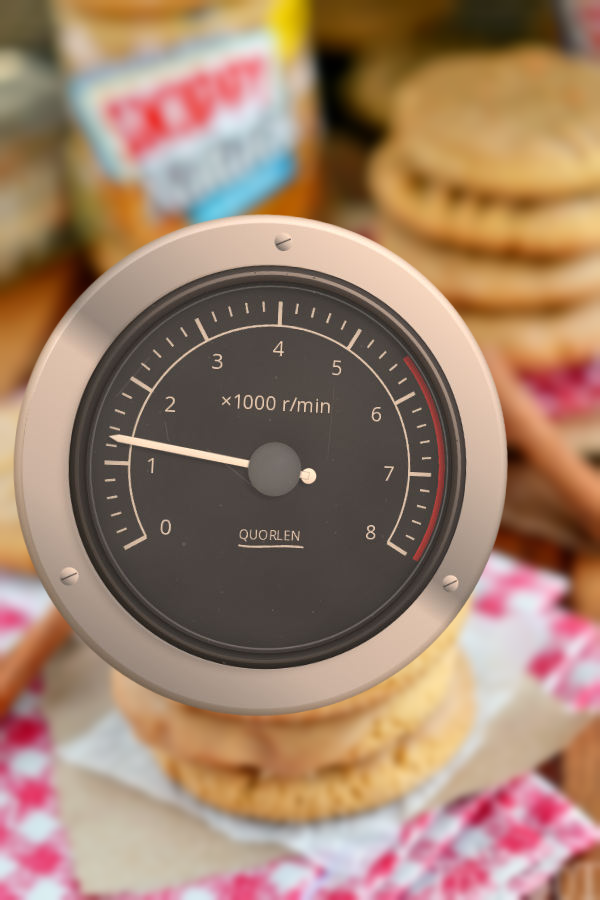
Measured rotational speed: 1300 rpm
